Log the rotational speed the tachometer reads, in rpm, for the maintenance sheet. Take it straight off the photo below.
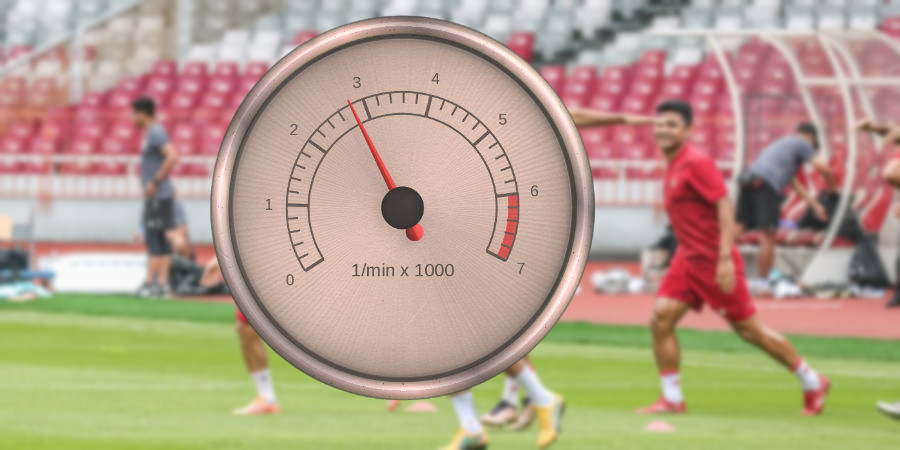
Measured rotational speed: 2800 rpm
